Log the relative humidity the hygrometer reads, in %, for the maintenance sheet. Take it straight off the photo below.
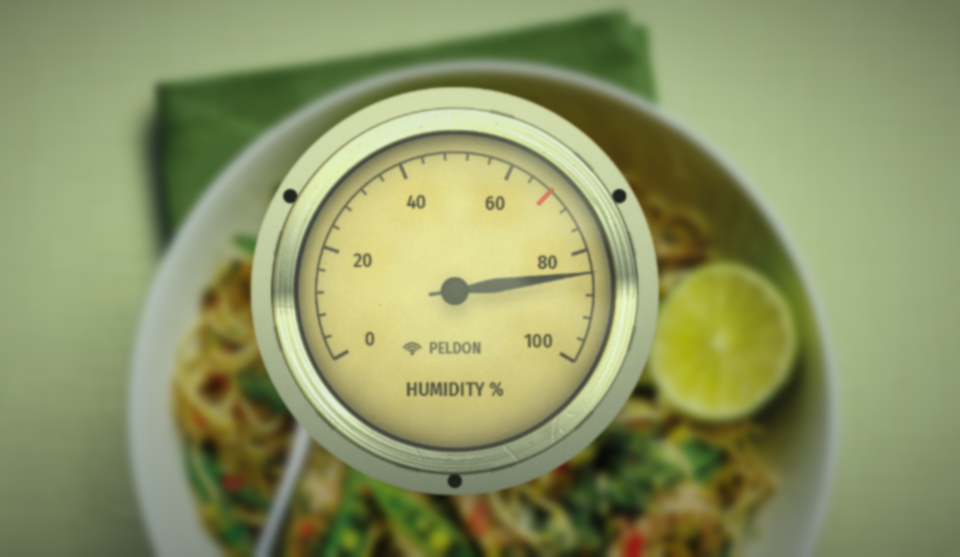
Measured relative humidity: 84 %
